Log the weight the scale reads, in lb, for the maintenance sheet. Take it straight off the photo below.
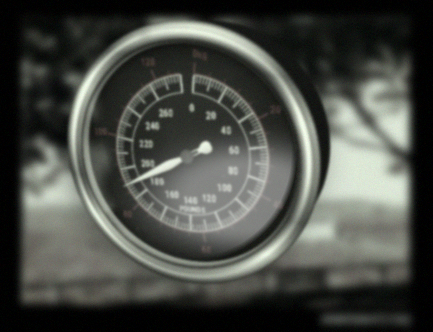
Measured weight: 190 lb
